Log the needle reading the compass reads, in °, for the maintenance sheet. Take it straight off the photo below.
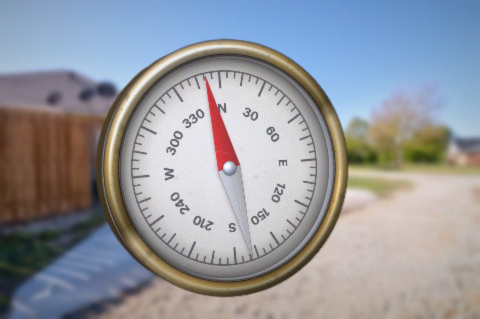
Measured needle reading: 350 °
